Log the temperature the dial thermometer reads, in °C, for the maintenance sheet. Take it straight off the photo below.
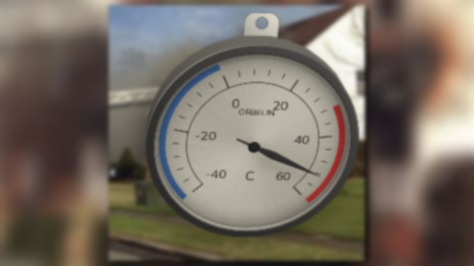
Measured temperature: 52 °C
